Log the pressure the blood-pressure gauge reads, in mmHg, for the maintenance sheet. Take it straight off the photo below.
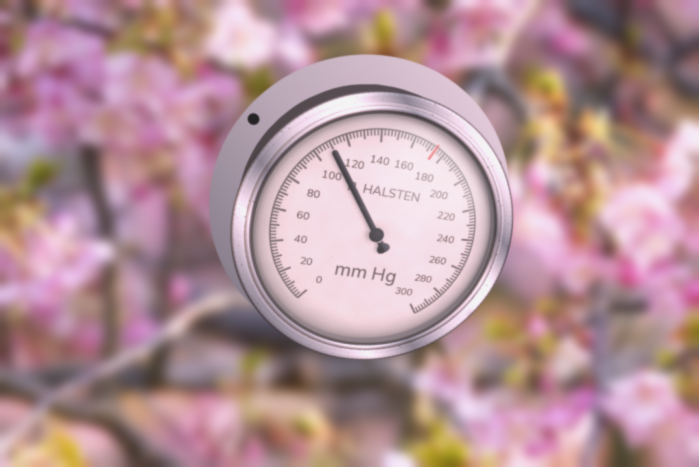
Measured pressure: 110 mmHg
